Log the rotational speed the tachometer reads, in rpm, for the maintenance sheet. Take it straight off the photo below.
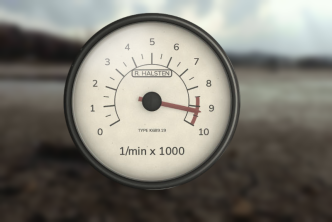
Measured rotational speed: 9250 rpm
